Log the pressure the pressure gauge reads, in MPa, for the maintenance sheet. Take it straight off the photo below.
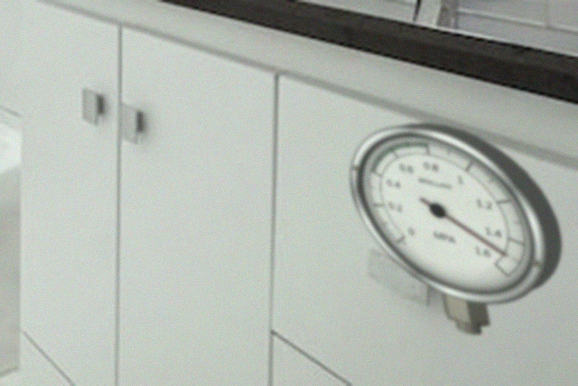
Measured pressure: 1.5 MPa
